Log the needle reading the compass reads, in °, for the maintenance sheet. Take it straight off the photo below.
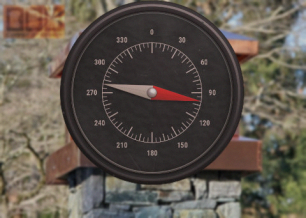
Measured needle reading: 100 °
